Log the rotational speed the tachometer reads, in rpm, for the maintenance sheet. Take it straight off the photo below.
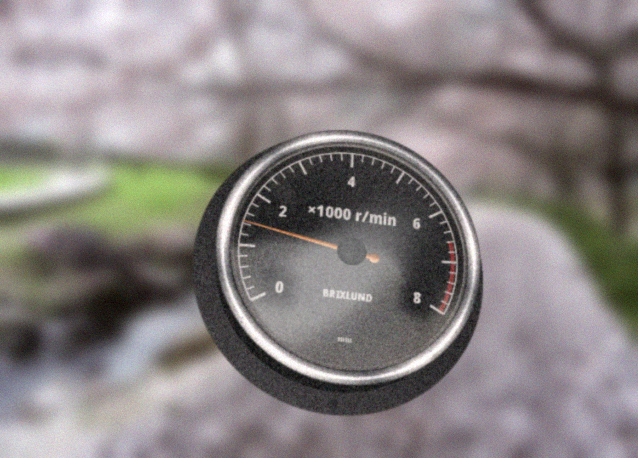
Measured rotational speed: 1400 rpm
